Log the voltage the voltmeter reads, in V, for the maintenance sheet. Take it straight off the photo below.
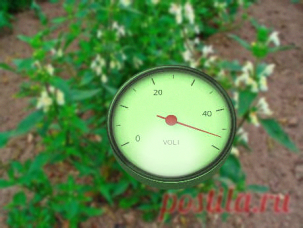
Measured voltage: 47.5 V
